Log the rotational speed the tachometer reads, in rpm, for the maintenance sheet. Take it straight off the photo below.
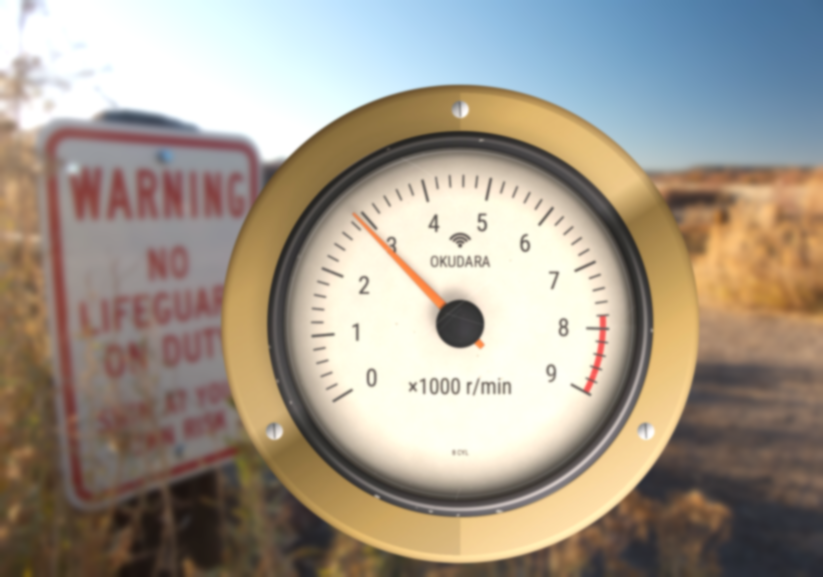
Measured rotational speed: 2900 rpm
